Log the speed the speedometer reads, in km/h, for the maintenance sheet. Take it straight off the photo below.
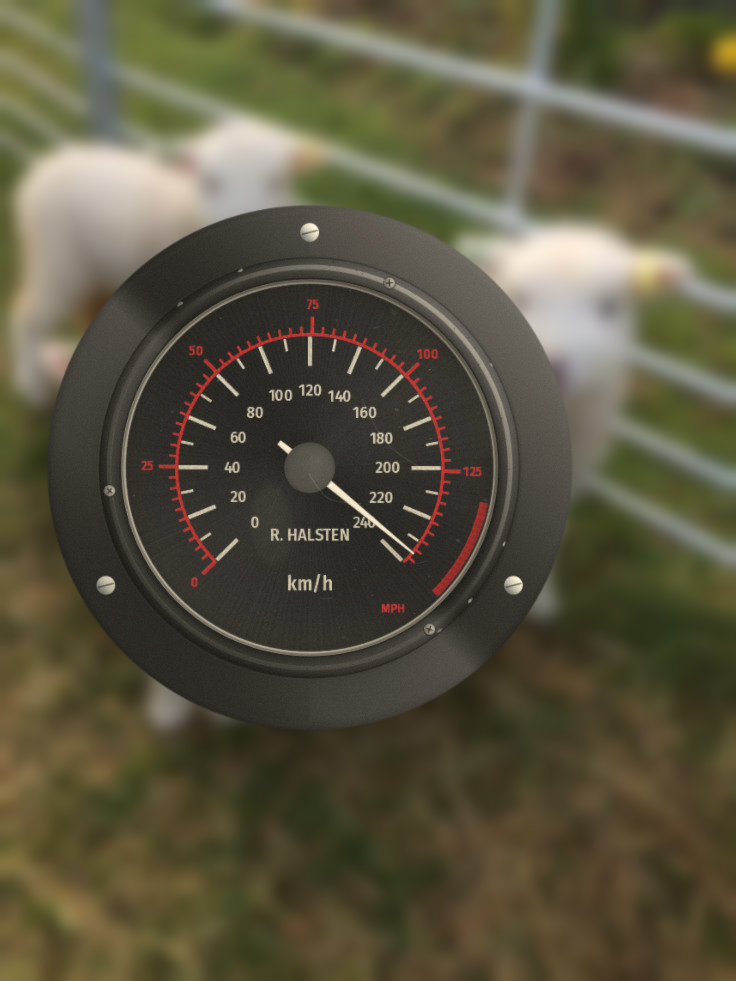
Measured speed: 235 km/h
